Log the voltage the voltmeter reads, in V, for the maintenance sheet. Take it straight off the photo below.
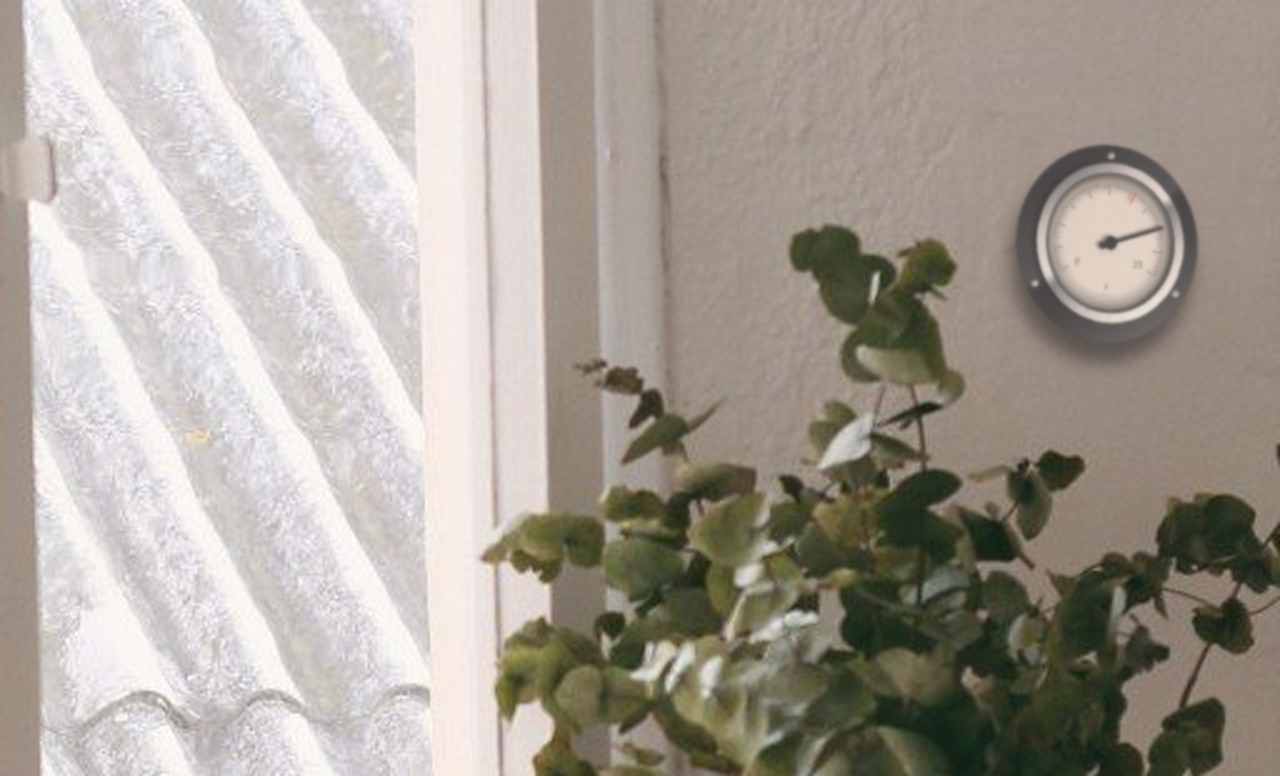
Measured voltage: 20 V
